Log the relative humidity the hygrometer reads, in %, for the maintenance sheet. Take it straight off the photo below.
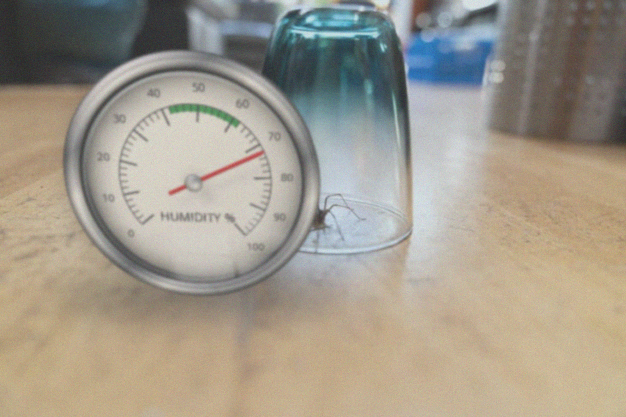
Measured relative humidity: 72 %
